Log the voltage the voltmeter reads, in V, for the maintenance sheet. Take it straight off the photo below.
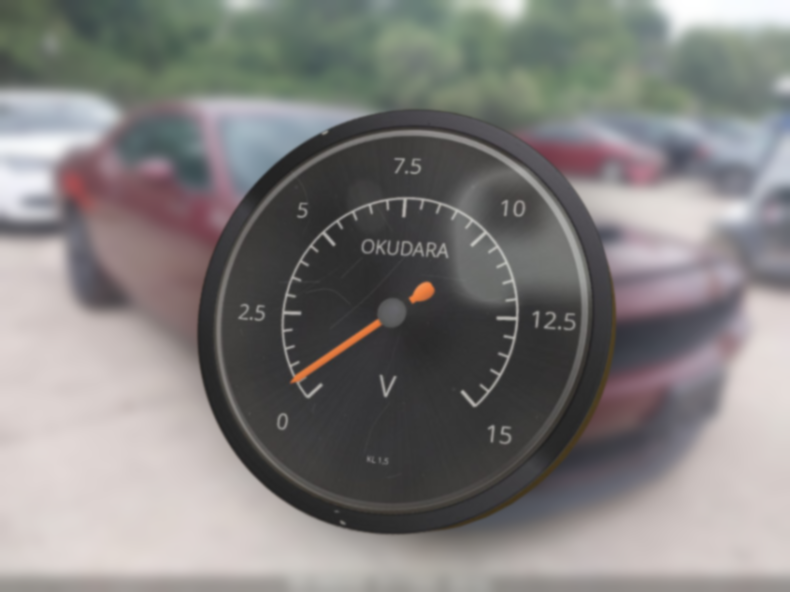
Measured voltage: 0.5 V
